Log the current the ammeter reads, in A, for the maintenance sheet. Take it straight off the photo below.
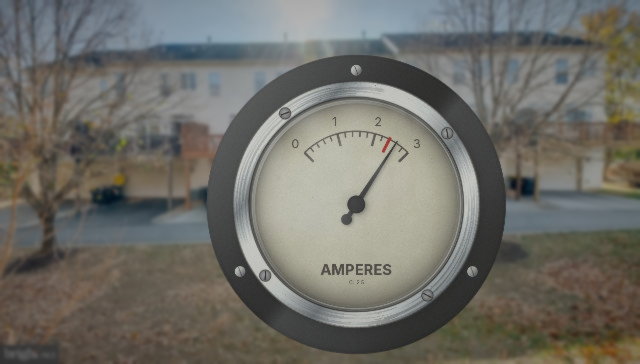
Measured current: 2.6 A
